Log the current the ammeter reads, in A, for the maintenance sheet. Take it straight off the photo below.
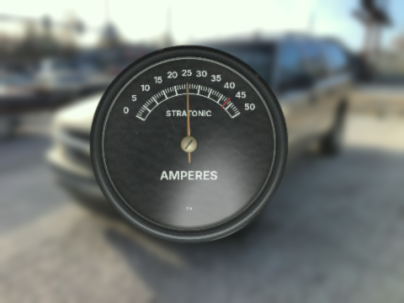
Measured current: 25 A
